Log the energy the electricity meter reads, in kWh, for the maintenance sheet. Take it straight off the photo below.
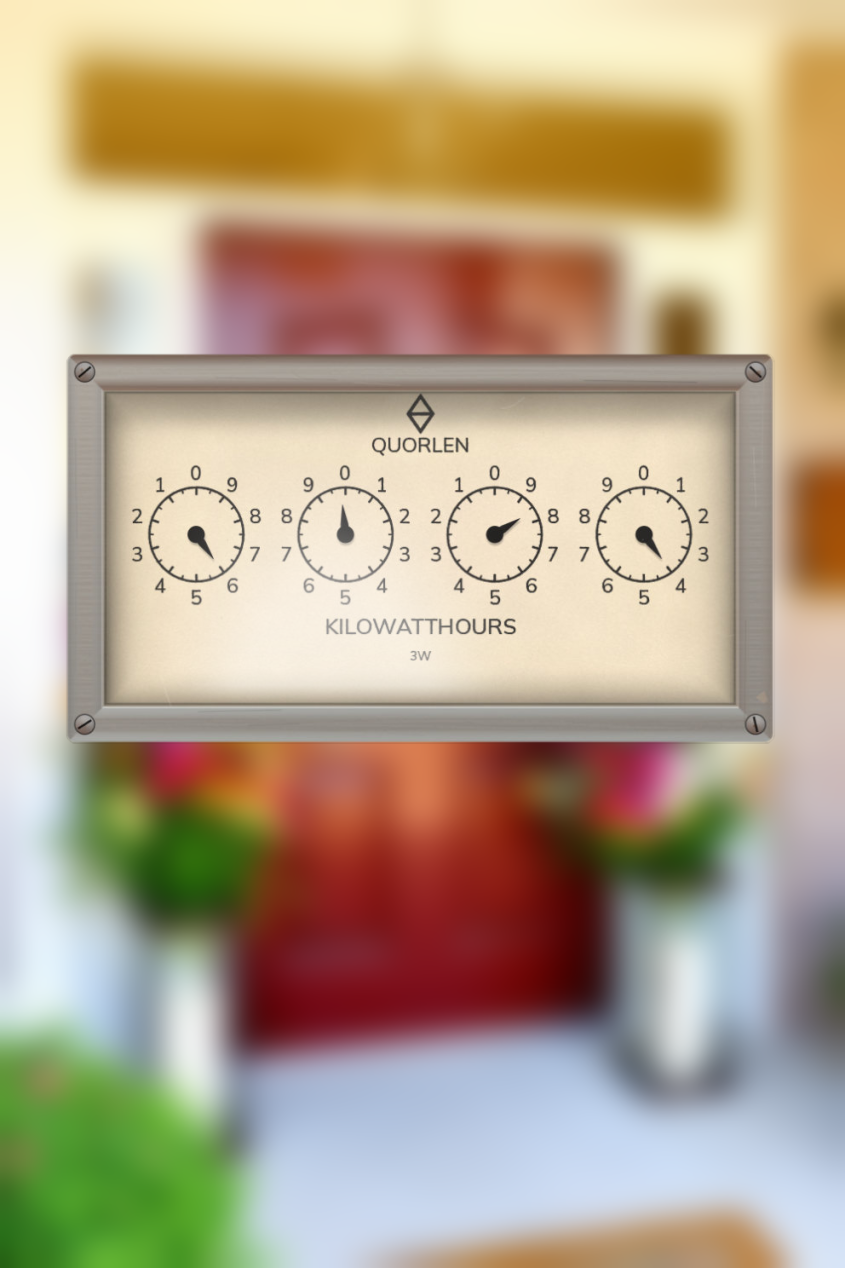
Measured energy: 5984 kWh
